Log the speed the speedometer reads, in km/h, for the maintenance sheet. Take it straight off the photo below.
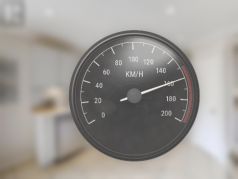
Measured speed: 160 km/h
